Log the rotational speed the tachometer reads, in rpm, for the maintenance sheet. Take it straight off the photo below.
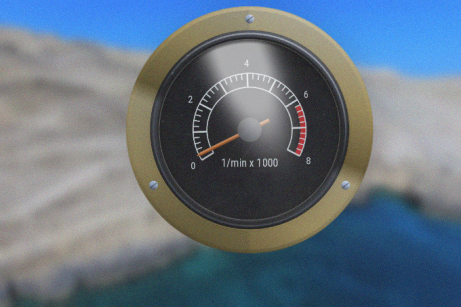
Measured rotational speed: 200 rpm
